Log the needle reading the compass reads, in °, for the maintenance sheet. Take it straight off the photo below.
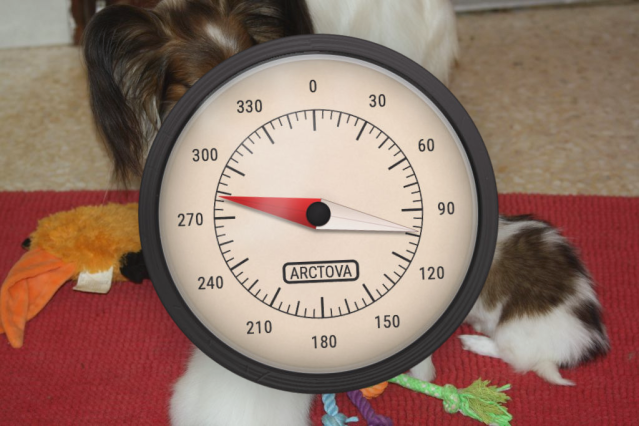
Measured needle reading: 282.5 °
